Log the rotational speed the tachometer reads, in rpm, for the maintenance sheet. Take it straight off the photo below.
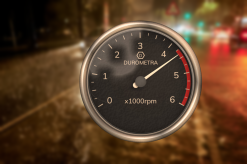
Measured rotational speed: 4375 rpm
